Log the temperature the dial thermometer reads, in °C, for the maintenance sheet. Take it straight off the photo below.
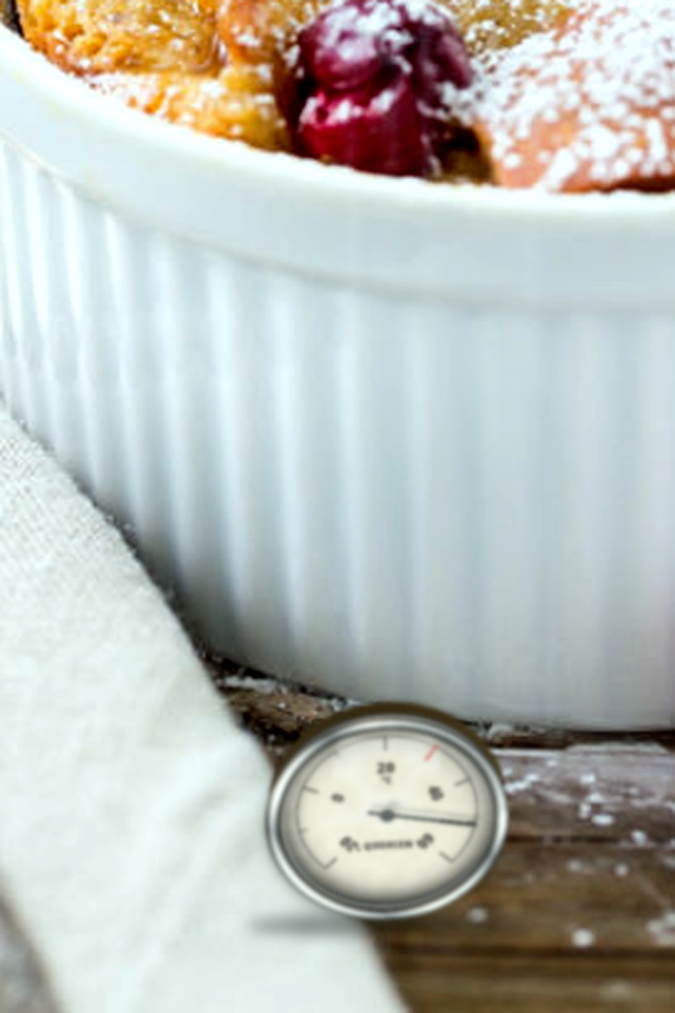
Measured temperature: 50 °C
